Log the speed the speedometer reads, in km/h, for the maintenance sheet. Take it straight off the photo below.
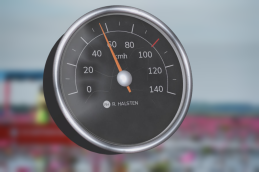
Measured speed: 55 km/h
